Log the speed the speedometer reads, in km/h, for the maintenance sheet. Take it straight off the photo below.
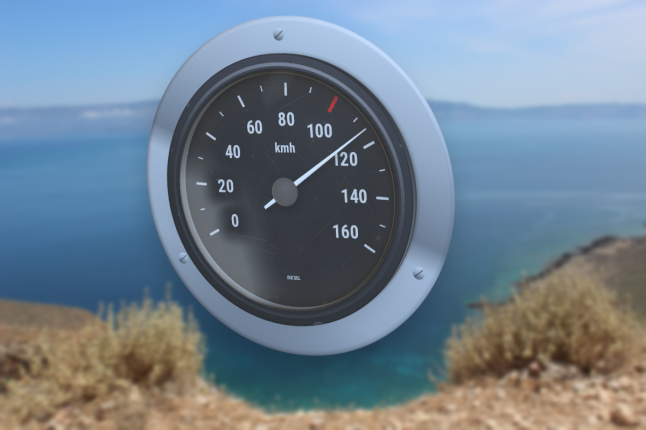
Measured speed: 115 km/h
